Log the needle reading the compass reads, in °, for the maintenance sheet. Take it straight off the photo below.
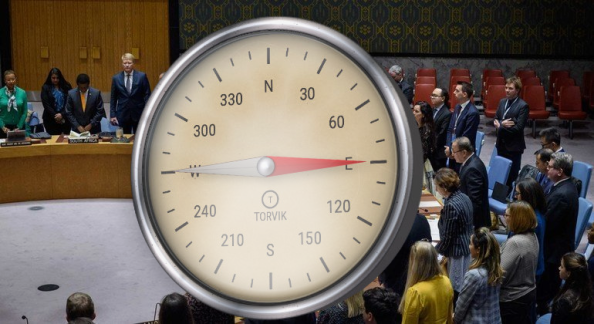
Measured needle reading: 90 °
